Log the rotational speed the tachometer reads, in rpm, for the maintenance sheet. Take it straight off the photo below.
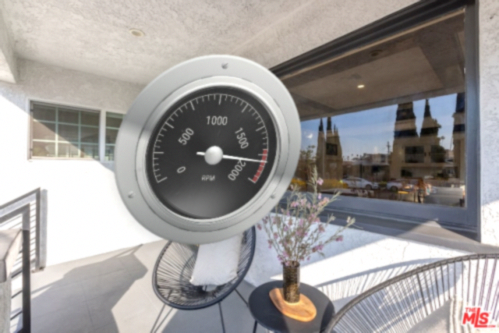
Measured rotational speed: 1800 rpm
